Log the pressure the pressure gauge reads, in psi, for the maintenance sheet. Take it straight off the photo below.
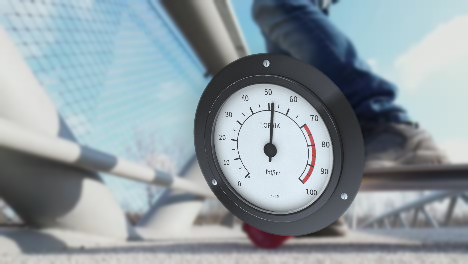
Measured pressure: 52.5 psi
